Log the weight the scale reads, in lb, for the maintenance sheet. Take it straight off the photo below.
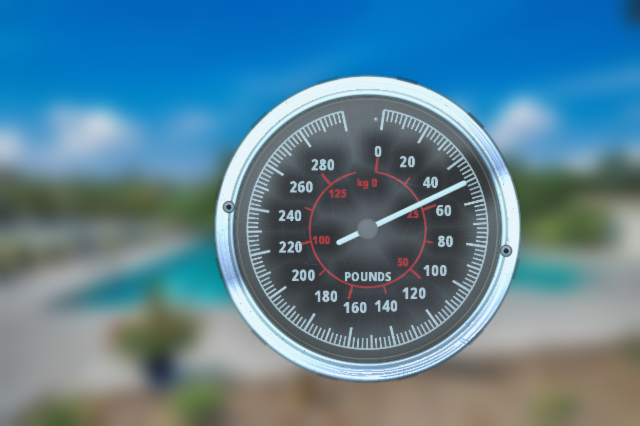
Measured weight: 50 lb
